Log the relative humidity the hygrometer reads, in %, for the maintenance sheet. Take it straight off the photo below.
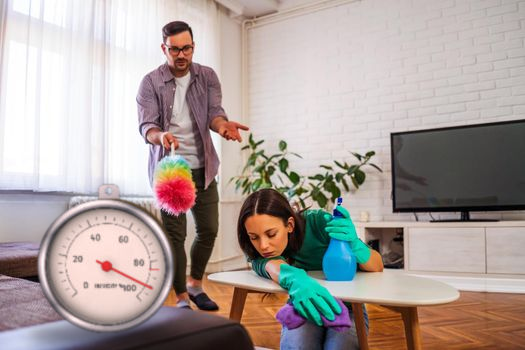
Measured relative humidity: 92 %
